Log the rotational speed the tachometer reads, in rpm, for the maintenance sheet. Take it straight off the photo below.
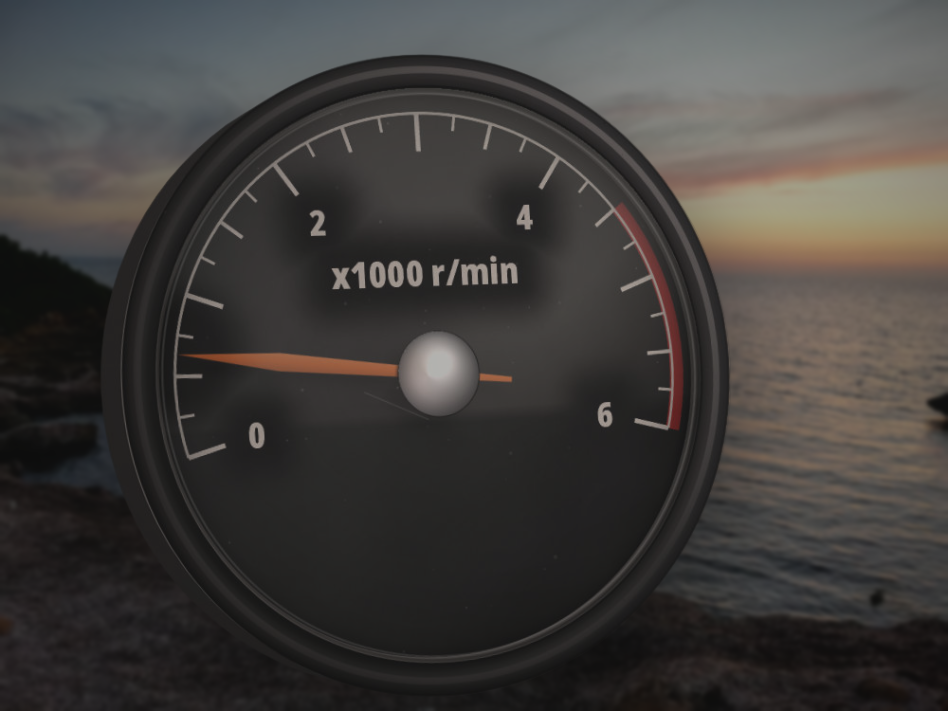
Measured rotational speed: 625 rpm
